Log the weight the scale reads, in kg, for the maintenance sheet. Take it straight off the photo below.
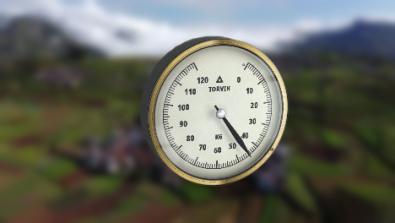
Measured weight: 45 kg
